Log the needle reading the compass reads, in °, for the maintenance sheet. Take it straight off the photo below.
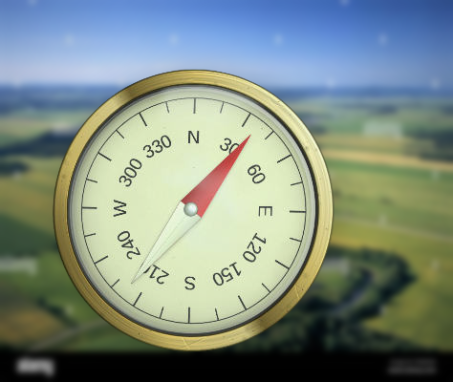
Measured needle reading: 37.5 °
